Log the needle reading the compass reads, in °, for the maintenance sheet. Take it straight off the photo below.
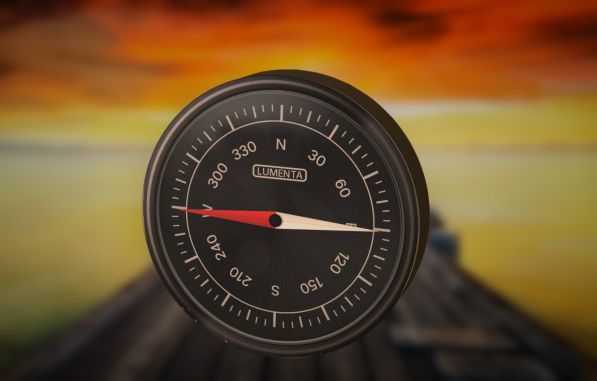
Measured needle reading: 270 °
